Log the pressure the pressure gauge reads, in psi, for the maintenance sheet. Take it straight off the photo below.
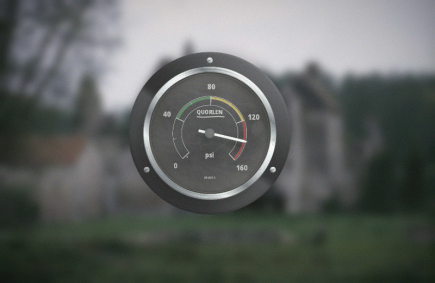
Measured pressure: 140 psi
